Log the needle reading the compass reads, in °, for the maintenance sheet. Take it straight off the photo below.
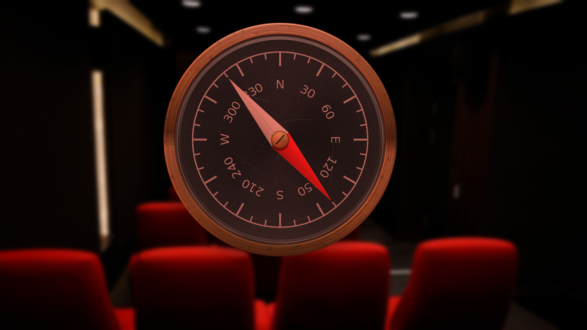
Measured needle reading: 140 °
